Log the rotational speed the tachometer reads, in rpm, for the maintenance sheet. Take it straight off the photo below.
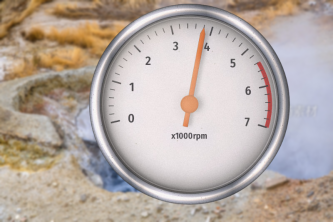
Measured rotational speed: 3800 rpm
